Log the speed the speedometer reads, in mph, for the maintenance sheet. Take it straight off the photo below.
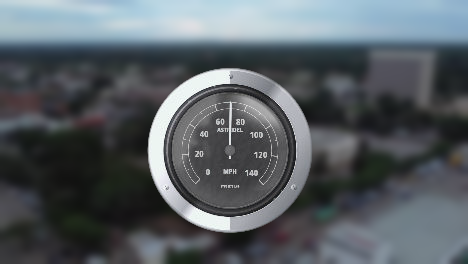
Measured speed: 70 mph
